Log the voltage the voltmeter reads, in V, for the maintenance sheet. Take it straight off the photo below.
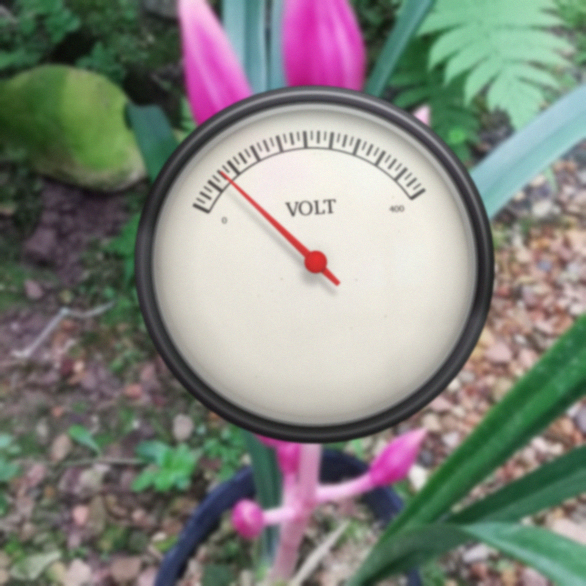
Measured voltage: 60 V
